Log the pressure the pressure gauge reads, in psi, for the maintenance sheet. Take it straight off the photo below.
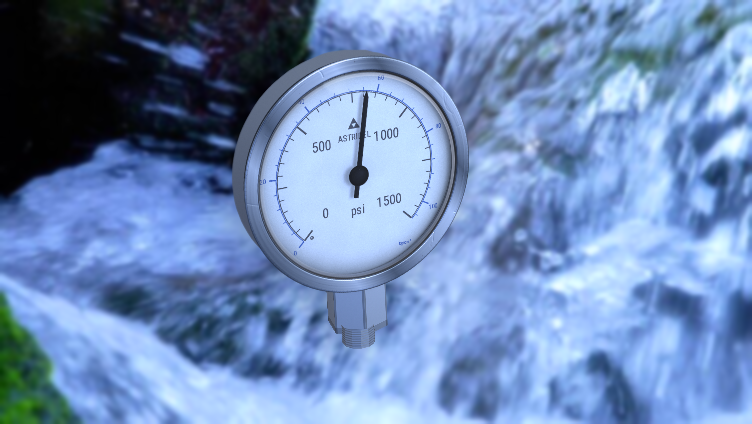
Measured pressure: 800 psi
